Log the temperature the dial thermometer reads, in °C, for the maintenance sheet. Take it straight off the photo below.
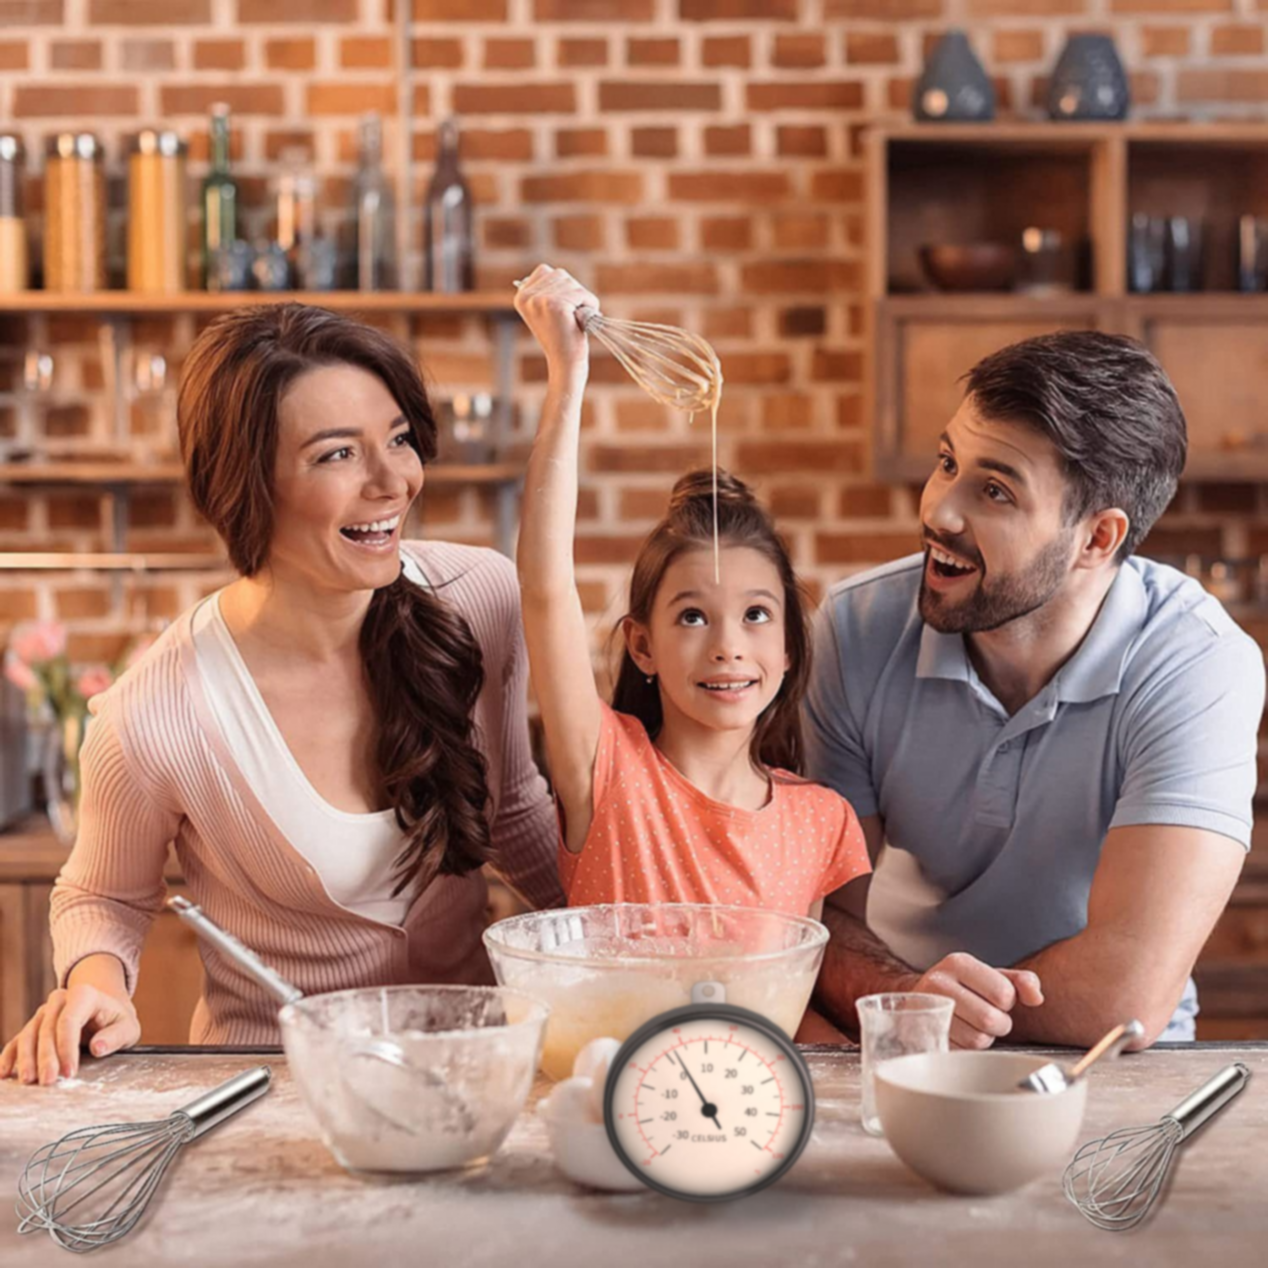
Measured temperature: 2.5 °C
